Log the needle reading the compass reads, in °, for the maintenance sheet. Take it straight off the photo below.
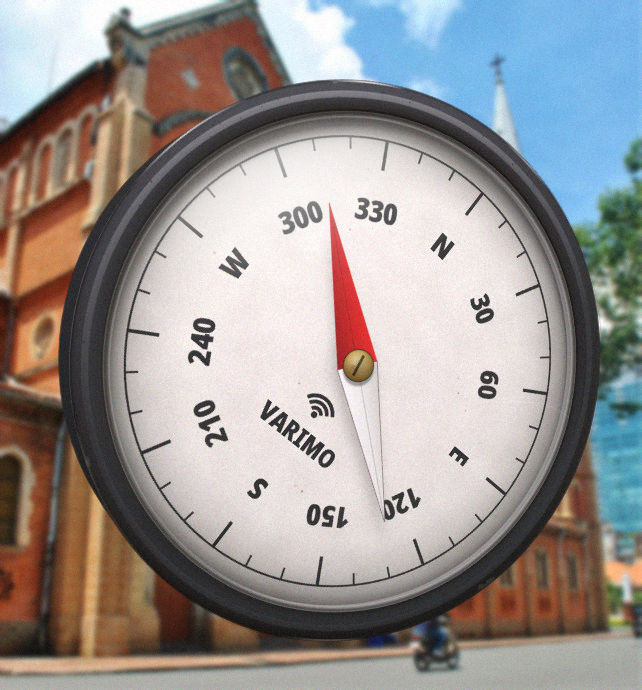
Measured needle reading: 310 °
